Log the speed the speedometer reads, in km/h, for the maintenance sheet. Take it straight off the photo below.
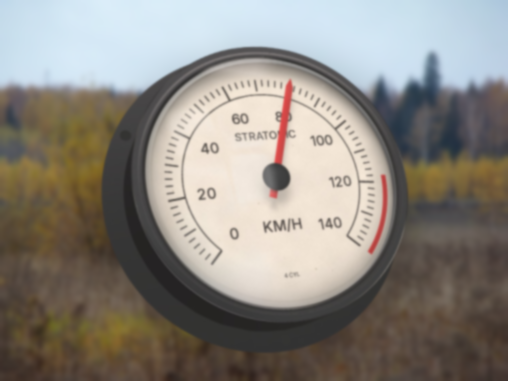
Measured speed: 80 km/h
